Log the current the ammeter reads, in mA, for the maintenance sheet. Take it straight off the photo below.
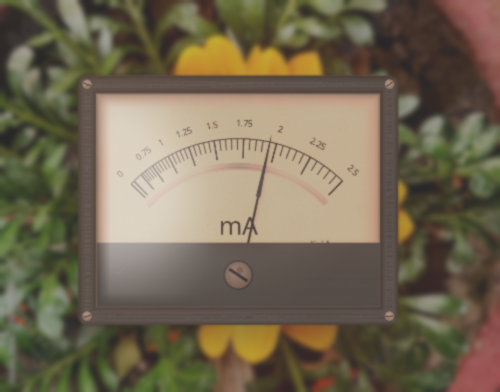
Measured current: 1.95 mA
